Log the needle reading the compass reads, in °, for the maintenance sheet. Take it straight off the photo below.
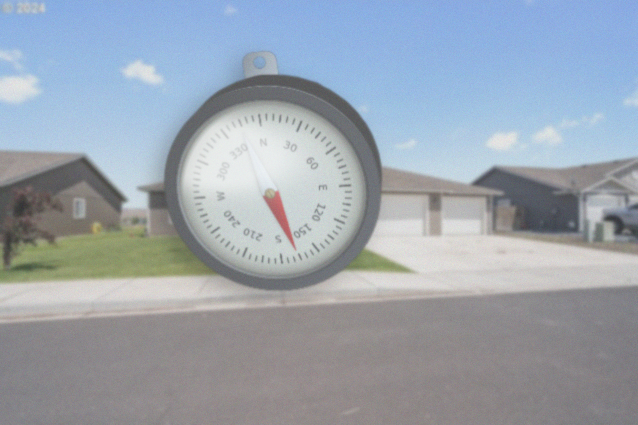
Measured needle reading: 165 °
